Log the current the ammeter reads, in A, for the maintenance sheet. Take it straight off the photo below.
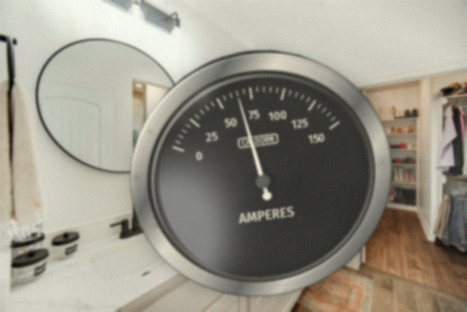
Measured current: 65 A
